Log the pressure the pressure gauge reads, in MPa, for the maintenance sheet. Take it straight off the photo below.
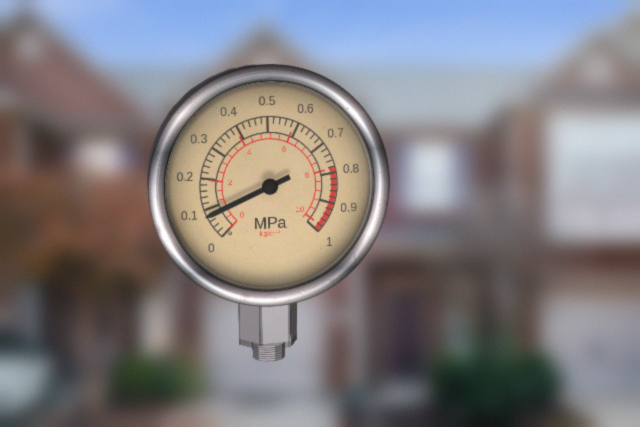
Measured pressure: 0.08 MPa
